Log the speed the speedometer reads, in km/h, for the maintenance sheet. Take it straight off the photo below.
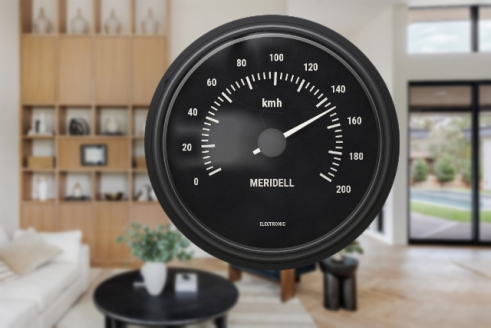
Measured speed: 148 km/h
